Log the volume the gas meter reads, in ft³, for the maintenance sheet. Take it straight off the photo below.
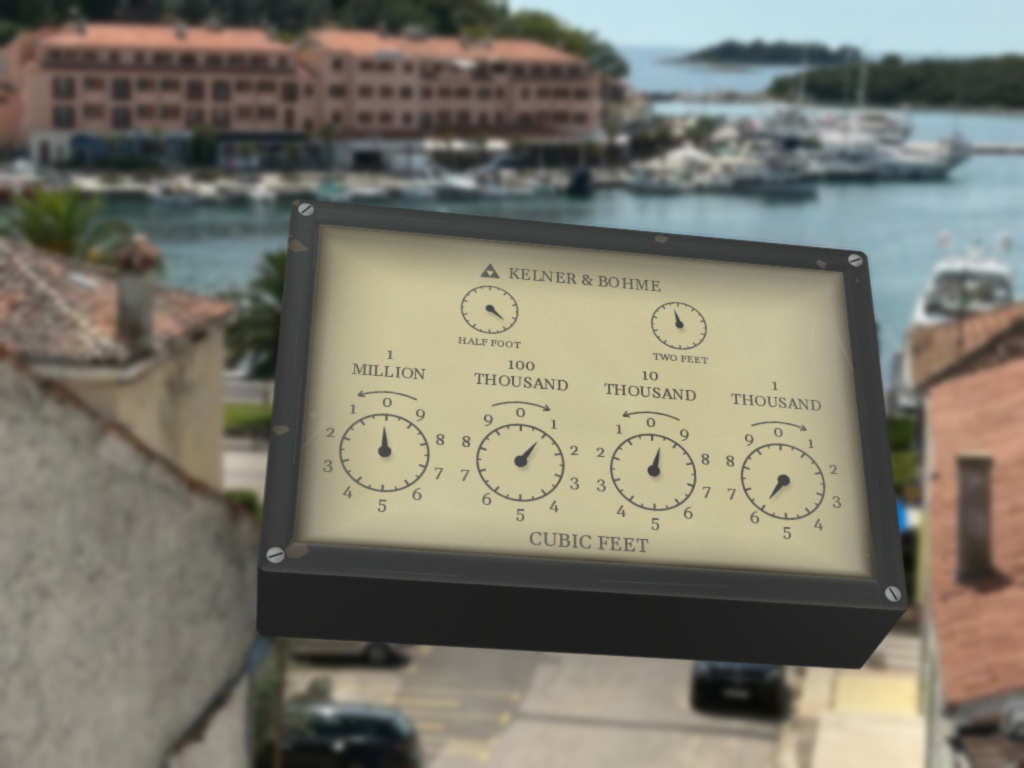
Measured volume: 9600 ft³
